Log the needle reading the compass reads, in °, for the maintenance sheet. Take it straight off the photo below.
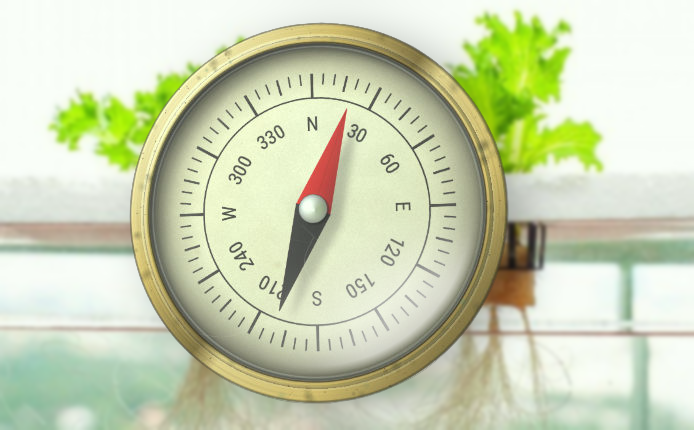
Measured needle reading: 20 °
